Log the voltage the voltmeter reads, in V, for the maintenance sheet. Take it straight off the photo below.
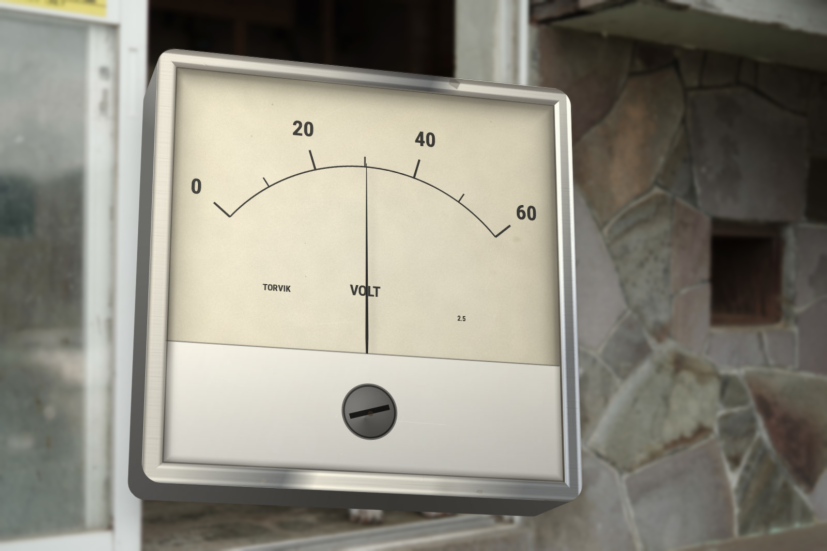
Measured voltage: 30 V
